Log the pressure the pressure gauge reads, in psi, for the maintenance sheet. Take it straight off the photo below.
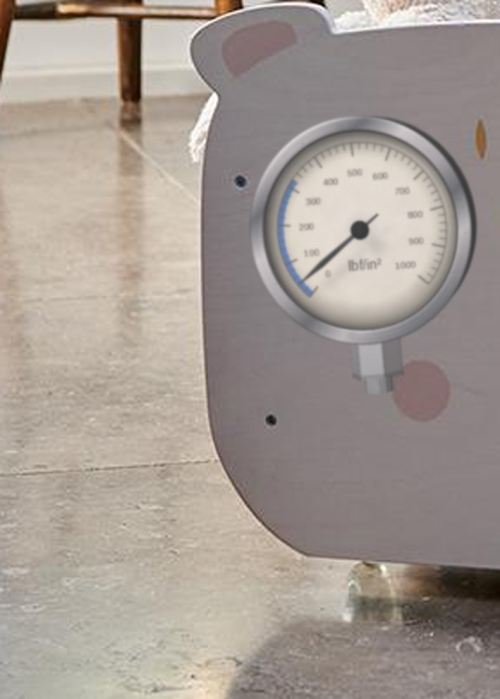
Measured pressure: 40 psi
